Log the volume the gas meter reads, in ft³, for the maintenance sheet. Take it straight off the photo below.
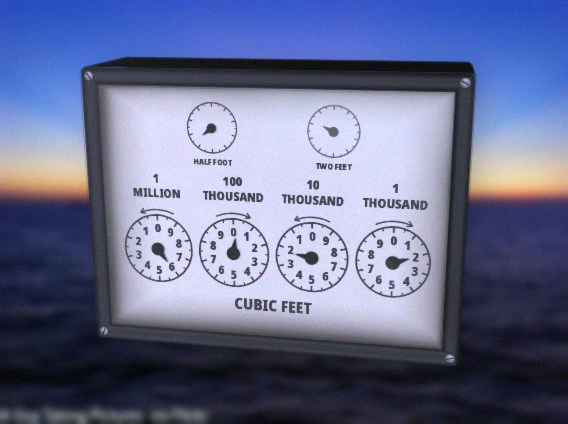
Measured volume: 602200 ft³
